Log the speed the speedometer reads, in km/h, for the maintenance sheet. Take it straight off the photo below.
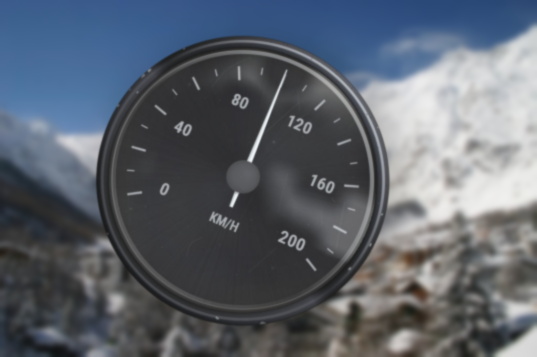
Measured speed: 100 km/h
